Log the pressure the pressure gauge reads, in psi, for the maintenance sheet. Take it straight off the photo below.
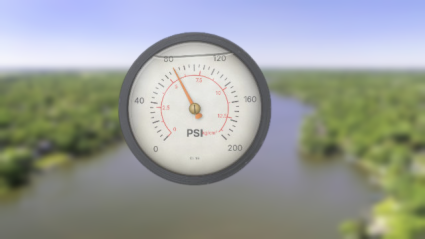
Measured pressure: 80 psi
